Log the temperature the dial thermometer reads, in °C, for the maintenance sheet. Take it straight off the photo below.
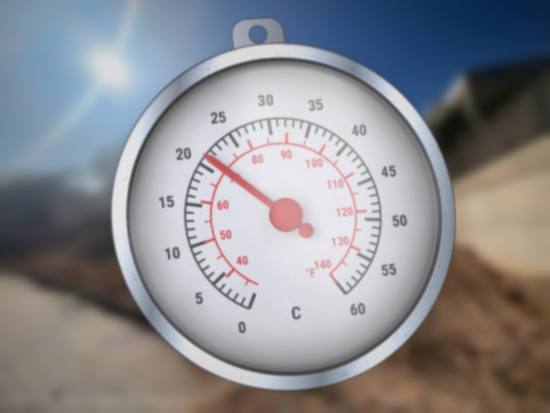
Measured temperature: 21 °C
